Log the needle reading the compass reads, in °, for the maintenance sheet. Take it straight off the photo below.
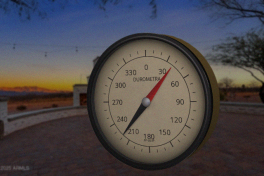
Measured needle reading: 40 °
